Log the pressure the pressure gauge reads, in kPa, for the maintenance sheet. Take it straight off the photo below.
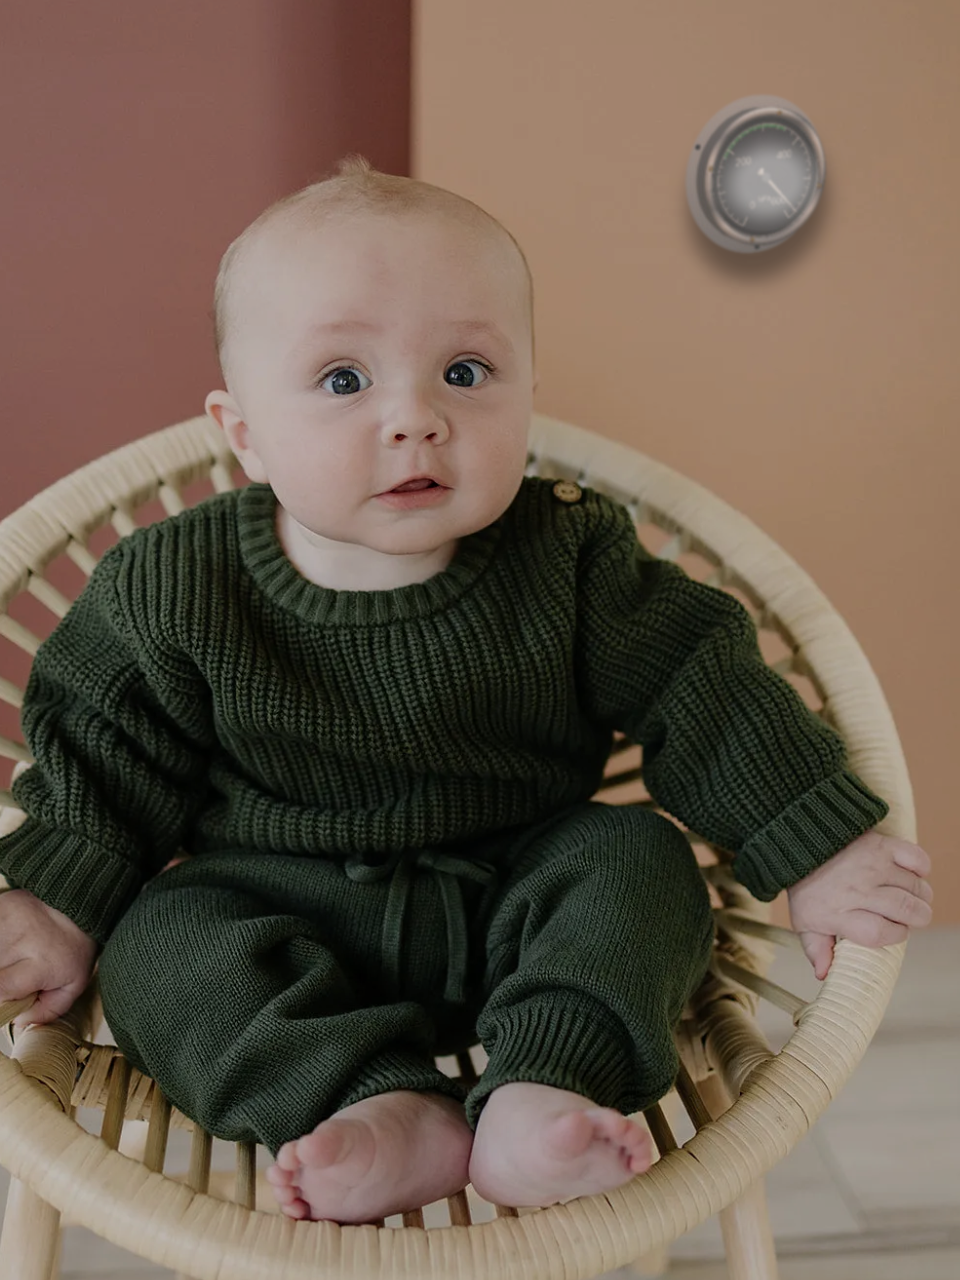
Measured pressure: 580 kPa
